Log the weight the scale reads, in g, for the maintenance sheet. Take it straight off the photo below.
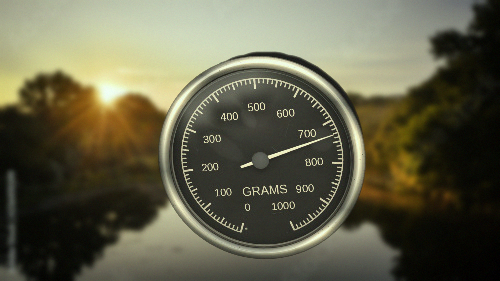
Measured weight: 730 g
